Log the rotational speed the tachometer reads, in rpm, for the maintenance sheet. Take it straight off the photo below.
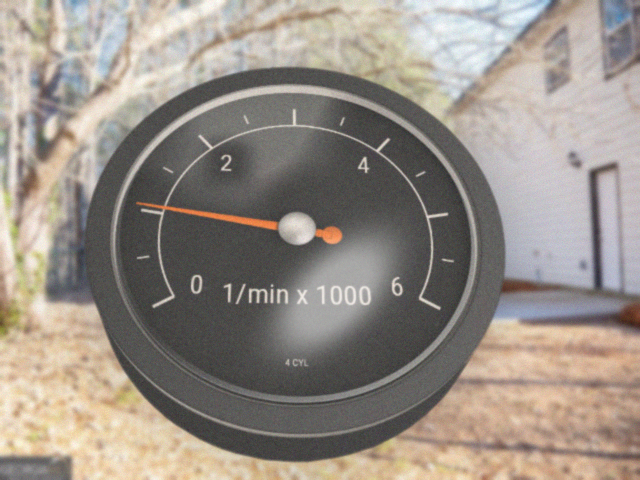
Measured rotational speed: 1000 rpm
